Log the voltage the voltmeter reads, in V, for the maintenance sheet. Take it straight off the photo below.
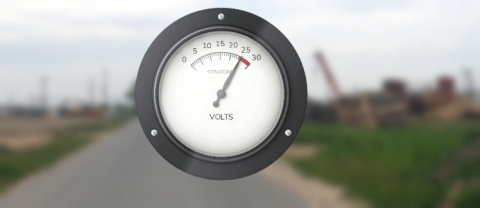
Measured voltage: 25 V
